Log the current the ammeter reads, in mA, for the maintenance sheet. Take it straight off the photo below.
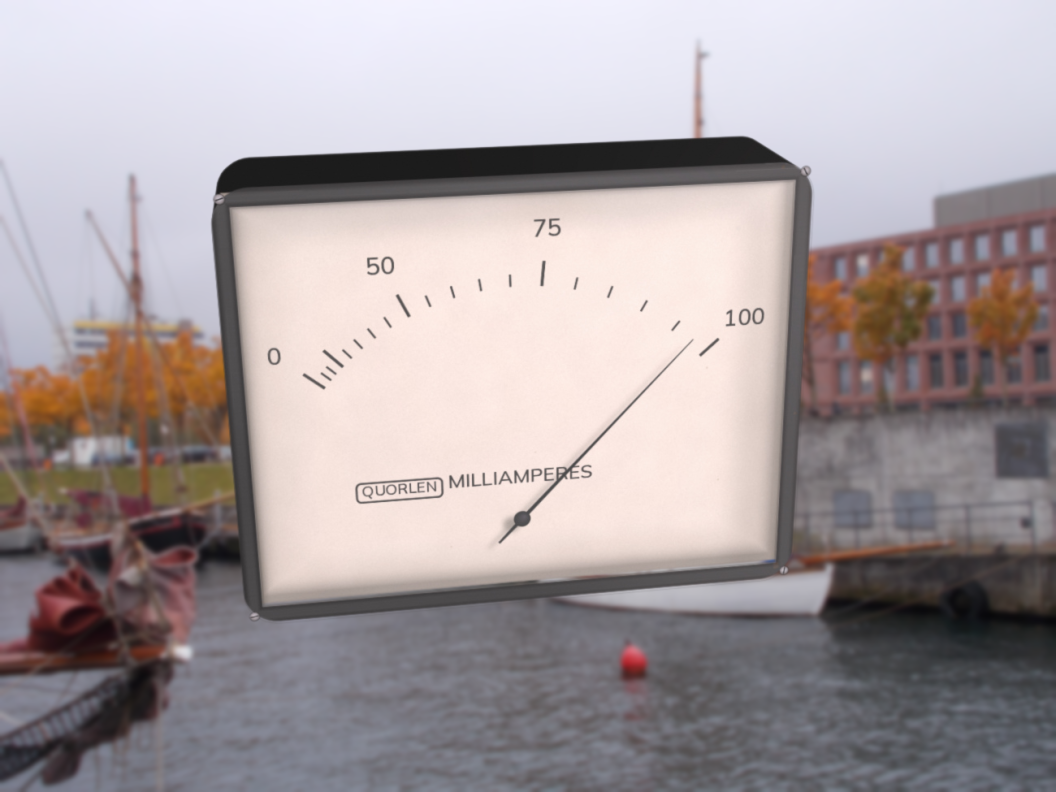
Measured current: 97.5 mA
